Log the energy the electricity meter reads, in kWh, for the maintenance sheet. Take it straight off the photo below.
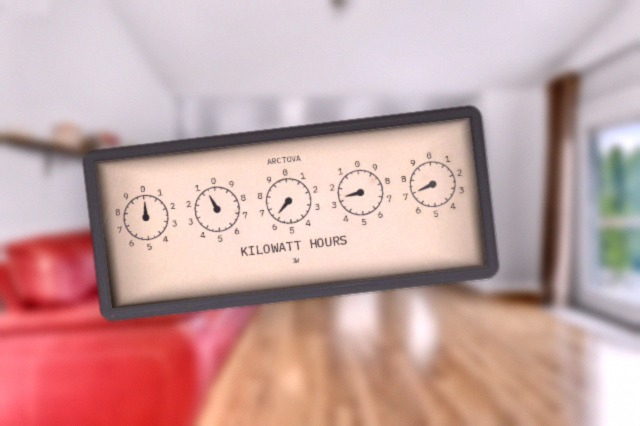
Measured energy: 627 kWh
